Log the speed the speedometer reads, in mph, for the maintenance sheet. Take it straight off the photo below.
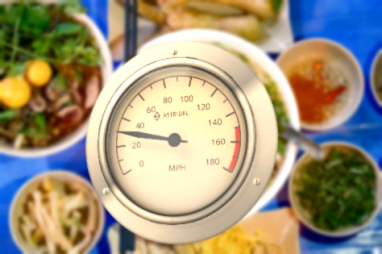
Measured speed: 30 mph
